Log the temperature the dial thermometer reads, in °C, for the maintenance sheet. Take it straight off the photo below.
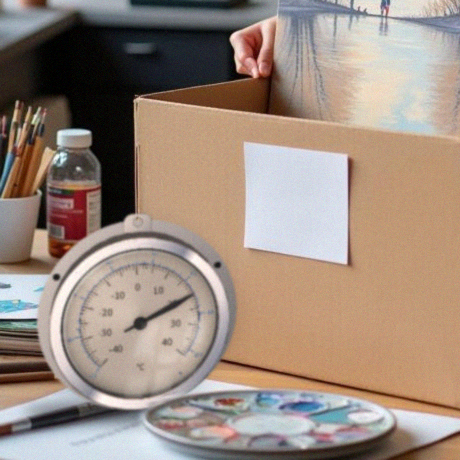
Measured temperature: 20 °C
